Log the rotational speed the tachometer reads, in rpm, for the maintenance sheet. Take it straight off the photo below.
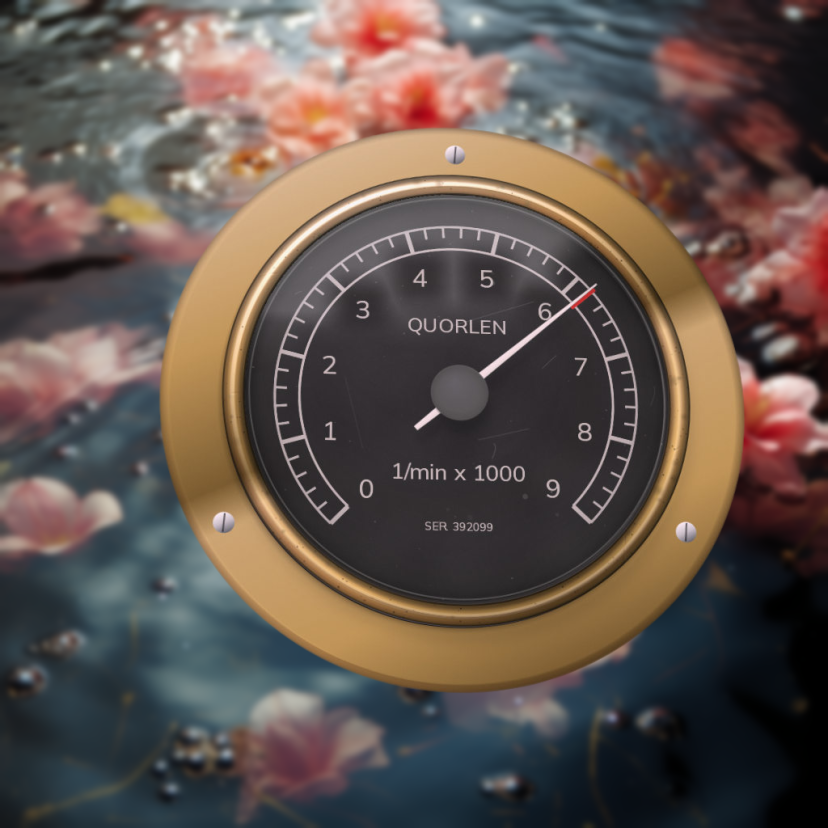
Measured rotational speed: 6200 rpm
